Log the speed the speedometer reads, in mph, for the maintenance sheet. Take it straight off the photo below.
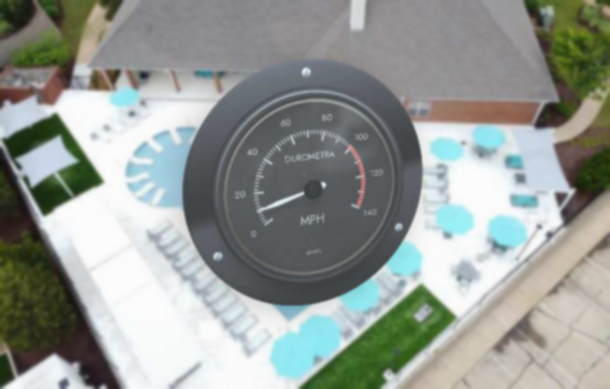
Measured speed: 10 mph
